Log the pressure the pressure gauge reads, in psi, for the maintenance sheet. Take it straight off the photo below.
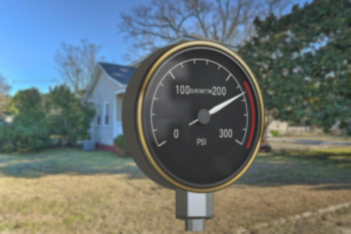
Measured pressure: 230 psi
